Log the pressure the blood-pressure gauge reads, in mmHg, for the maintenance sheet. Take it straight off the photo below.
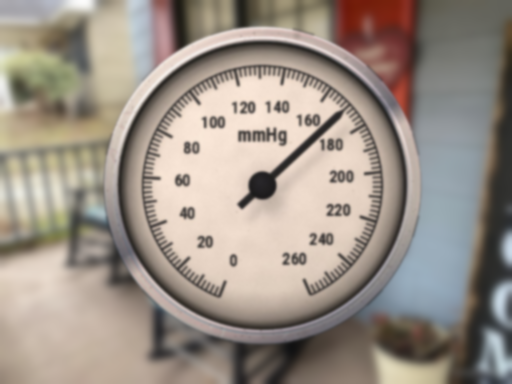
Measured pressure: 170 mmHg
